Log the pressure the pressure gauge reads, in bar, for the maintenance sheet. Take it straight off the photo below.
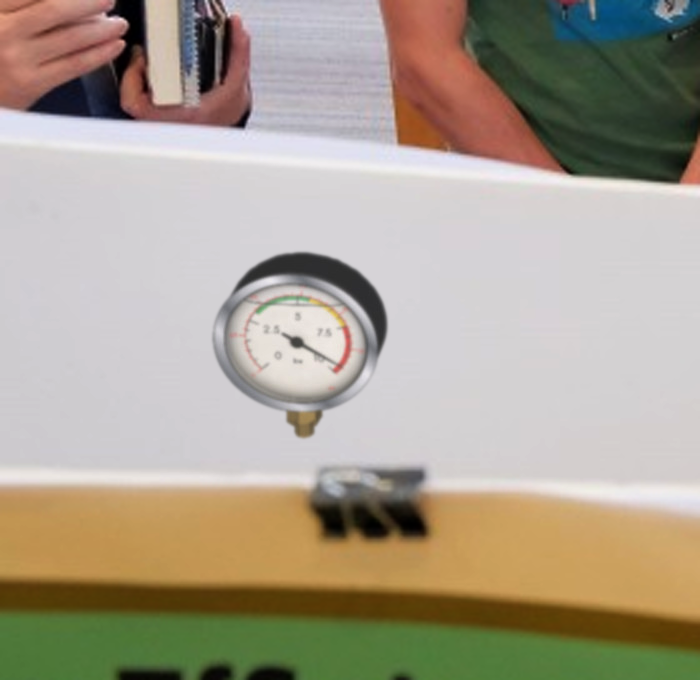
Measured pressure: 9.5 bar
